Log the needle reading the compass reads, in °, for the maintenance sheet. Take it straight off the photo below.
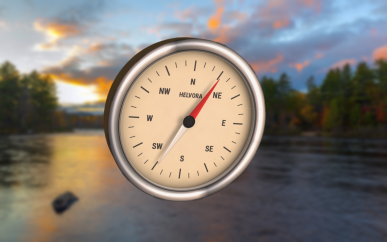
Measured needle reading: 30 °
